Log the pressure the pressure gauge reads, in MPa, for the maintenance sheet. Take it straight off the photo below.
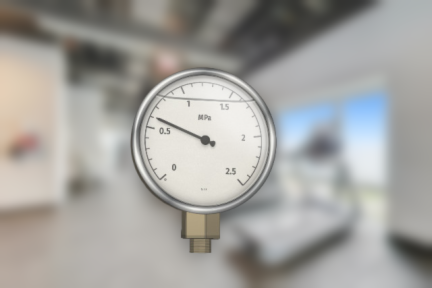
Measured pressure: 0.6 MPa
